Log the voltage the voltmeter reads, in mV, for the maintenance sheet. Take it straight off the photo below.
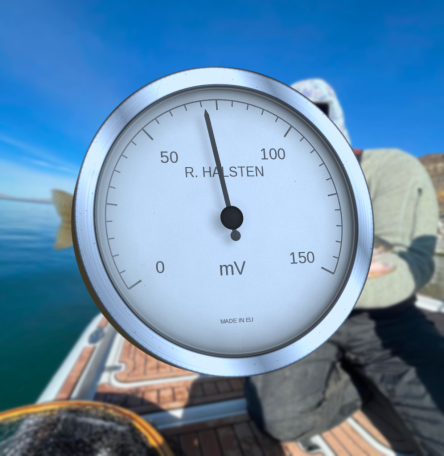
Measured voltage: 70 mV
